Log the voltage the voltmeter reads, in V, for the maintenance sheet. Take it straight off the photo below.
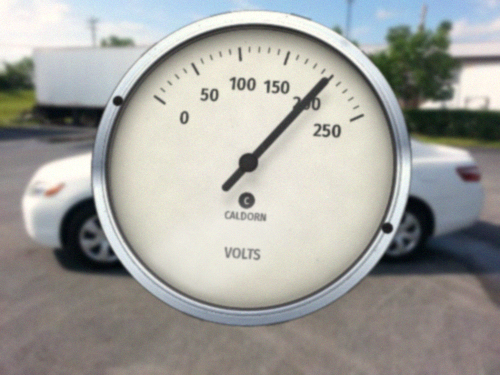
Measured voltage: 200 V
